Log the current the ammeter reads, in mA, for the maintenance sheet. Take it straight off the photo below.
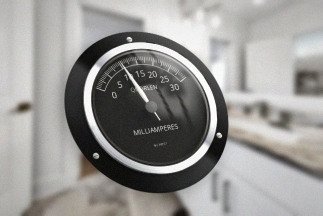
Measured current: 10 mA
